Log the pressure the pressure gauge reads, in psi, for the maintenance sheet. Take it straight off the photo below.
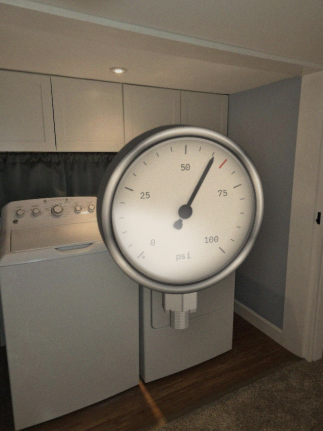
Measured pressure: 60 psi
